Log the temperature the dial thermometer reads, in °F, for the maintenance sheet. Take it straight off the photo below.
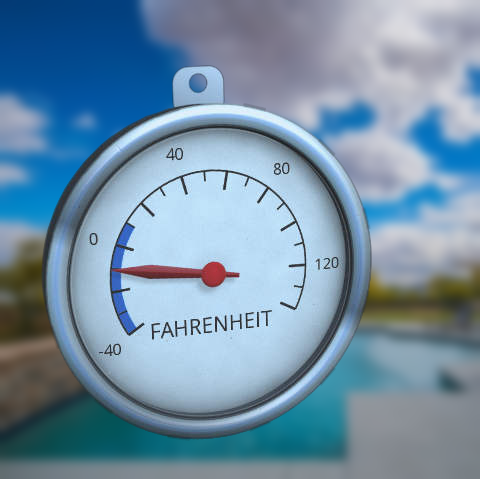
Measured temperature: -10 °F
